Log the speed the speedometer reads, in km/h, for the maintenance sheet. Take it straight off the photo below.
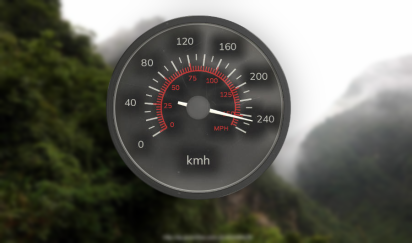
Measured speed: 245 km/h
